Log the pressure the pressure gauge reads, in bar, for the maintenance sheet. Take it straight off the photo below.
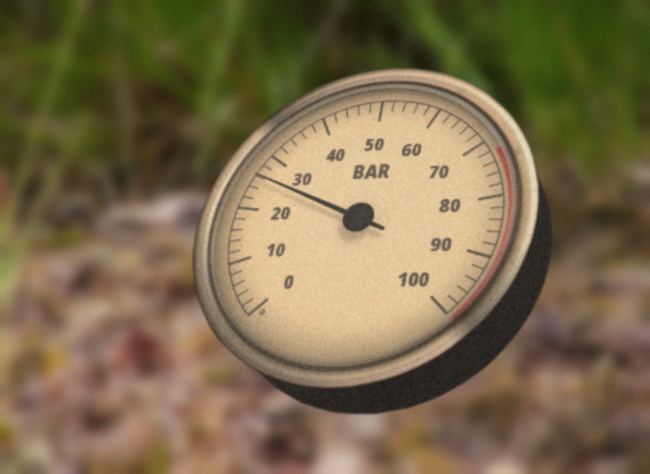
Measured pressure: 26 bar
